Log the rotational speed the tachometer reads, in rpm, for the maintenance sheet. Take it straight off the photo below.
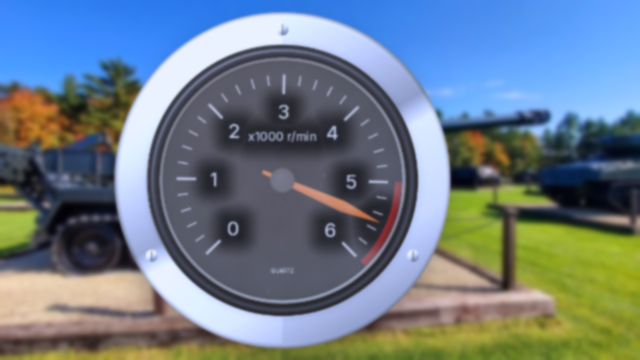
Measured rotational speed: 5500 rpm
